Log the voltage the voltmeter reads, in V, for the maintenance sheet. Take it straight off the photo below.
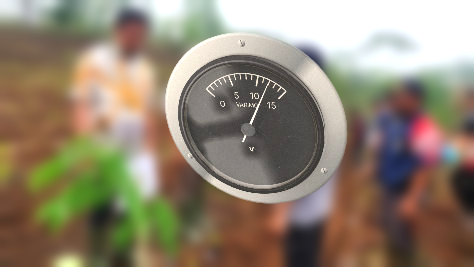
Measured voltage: 12 V
